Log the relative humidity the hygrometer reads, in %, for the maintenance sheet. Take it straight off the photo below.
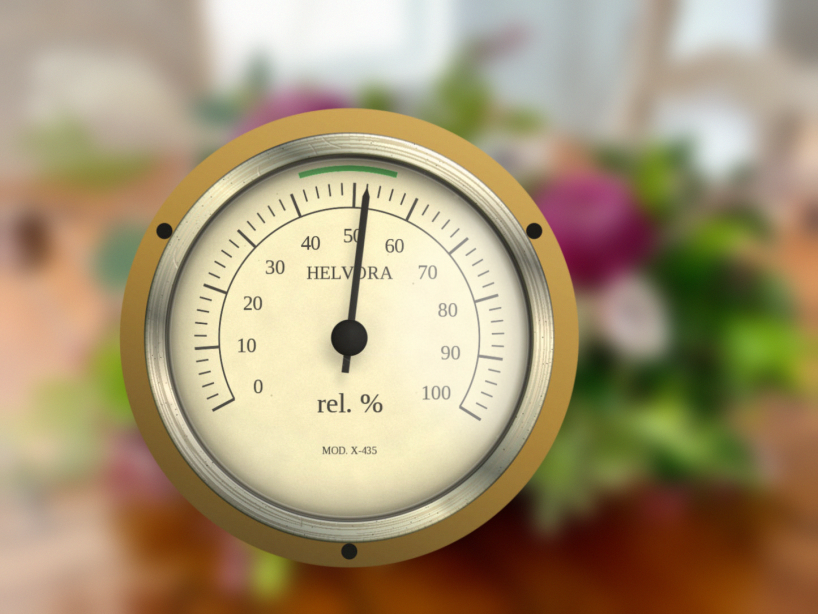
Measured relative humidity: 52 %
